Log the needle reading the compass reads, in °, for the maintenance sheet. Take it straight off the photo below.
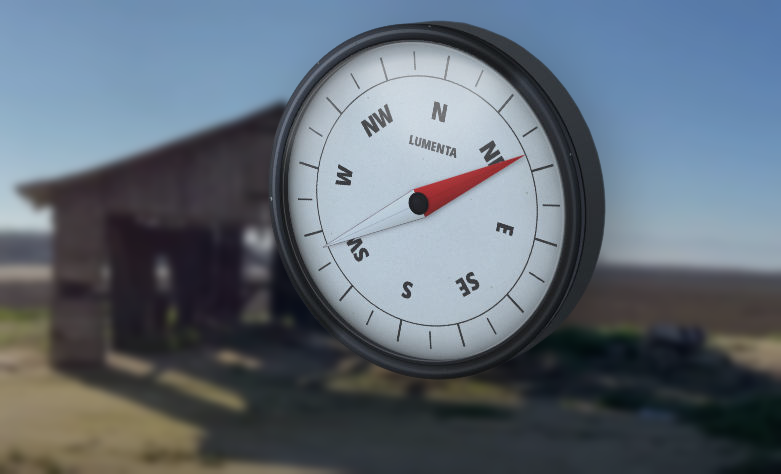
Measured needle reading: 52.5 °
